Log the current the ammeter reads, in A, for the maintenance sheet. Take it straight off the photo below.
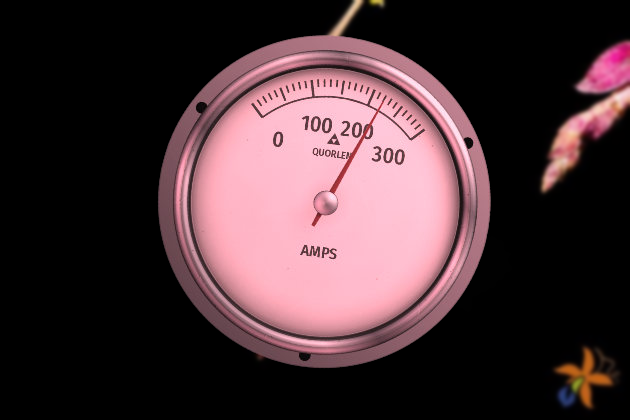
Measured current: 220 A
